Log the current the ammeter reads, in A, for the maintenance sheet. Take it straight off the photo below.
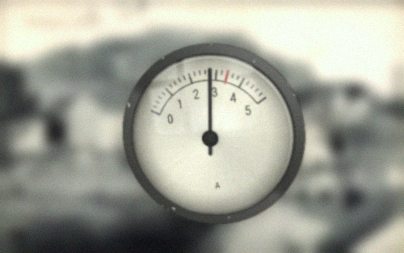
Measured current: 2.8 A
